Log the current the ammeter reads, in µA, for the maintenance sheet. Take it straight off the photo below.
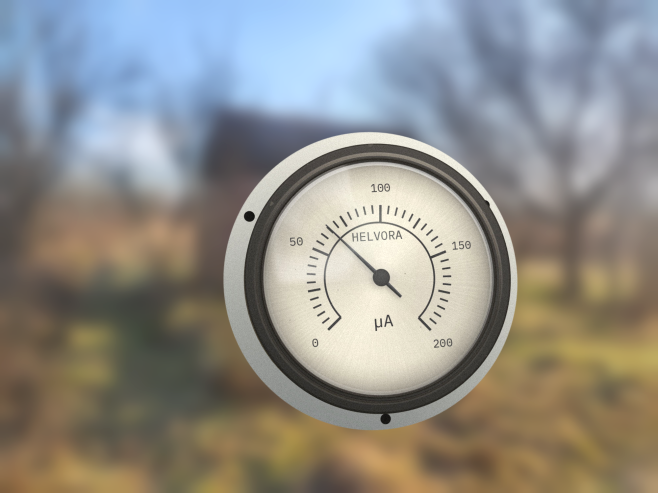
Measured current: 65 µA
